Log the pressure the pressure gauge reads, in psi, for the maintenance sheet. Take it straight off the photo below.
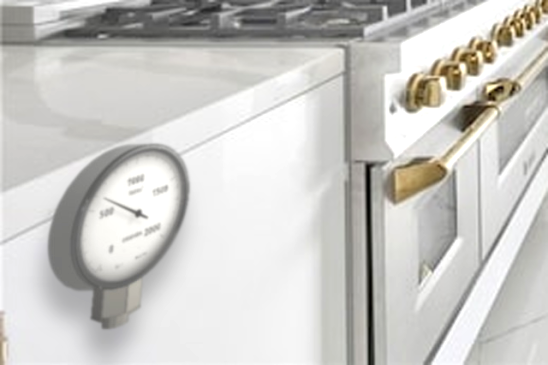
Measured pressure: 600 psi
